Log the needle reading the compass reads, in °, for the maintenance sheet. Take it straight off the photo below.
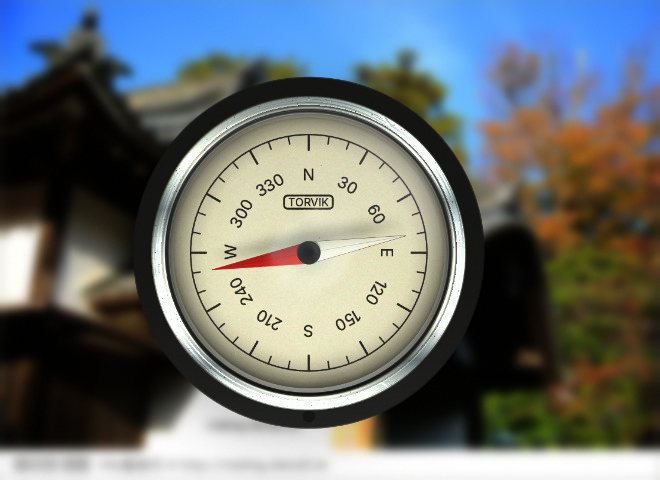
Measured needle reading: 260 °
